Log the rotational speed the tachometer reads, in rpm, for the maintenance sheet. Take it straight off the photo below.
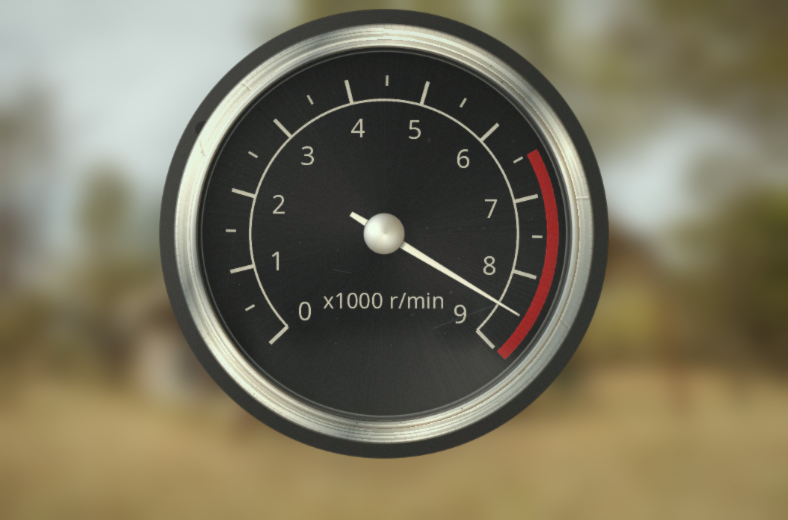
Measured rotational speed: 8500 rpm
